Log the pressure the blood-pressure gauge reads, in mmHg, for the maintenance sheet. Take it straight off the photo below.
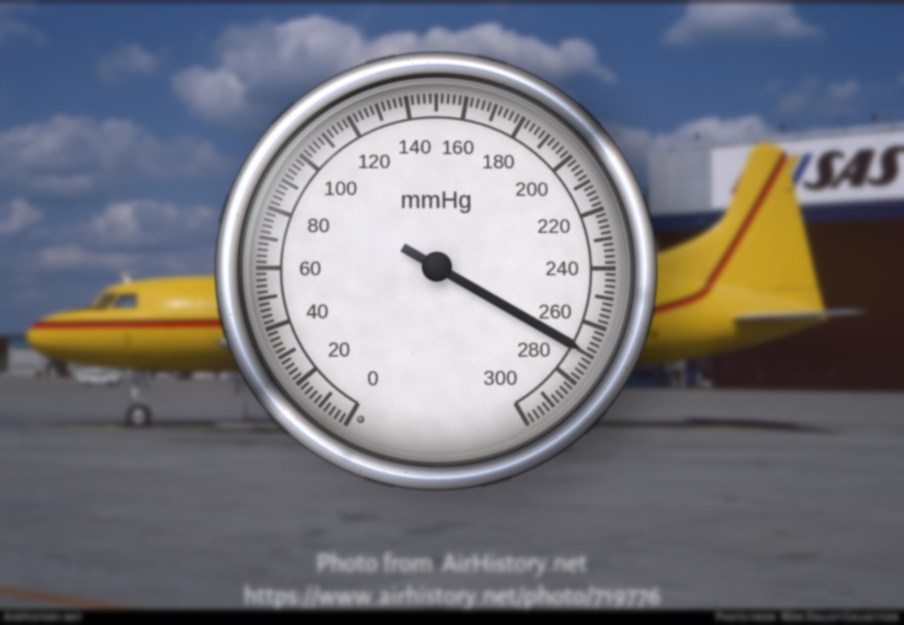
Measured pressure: 270 mmHg
